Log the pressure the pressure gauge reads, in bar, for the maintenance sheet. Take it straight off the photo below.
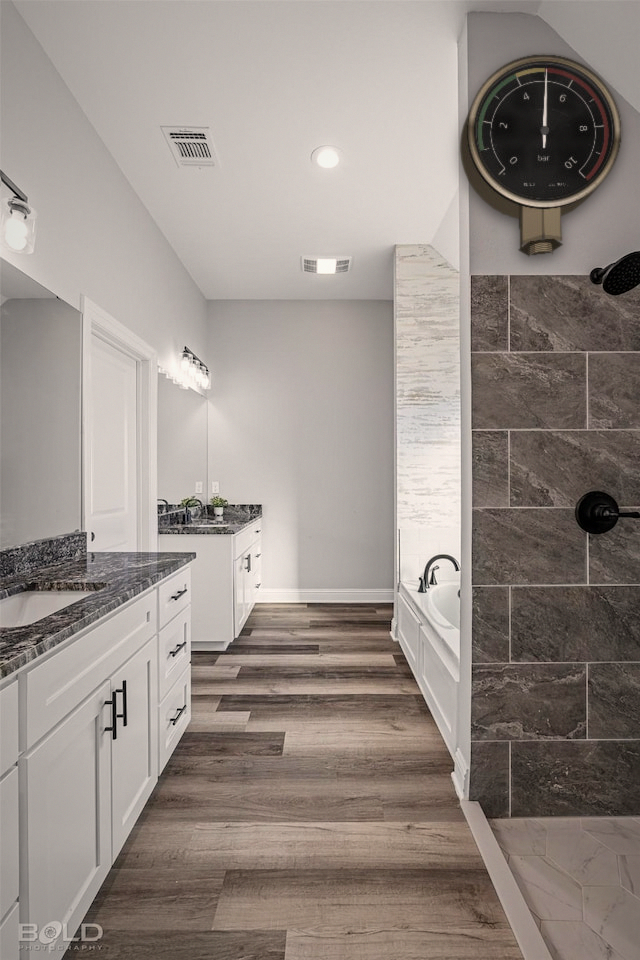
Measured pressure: 5 bar
